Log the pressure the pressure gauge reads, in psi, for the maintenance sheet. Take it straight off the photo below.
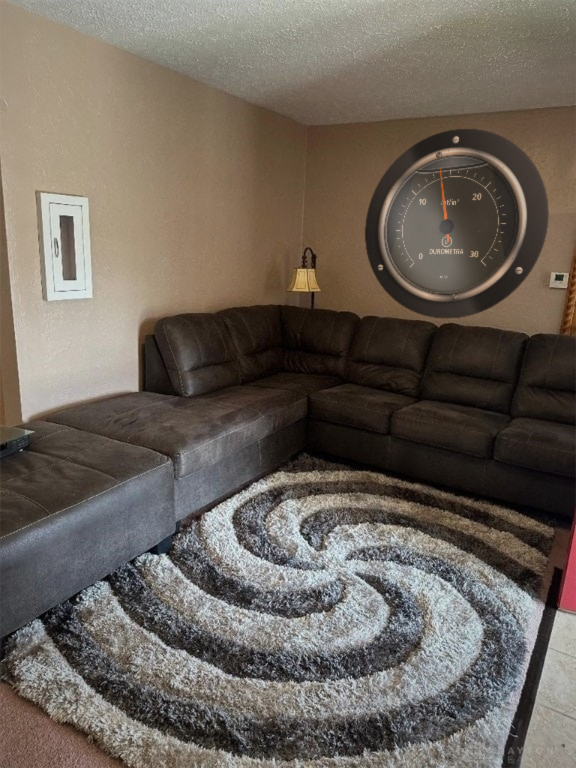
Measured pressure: 14 psi
